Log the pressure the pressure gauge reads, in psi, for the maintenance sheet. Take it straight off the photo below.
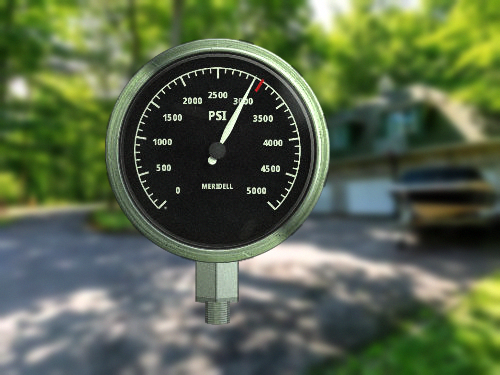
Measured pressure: 3000 psi
